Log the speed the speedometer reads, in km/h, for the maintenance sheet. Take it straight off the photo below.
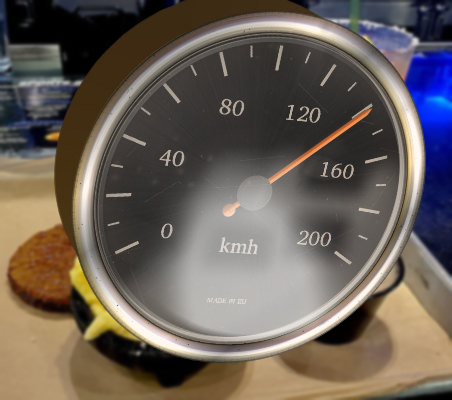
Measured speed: 140 km/h
